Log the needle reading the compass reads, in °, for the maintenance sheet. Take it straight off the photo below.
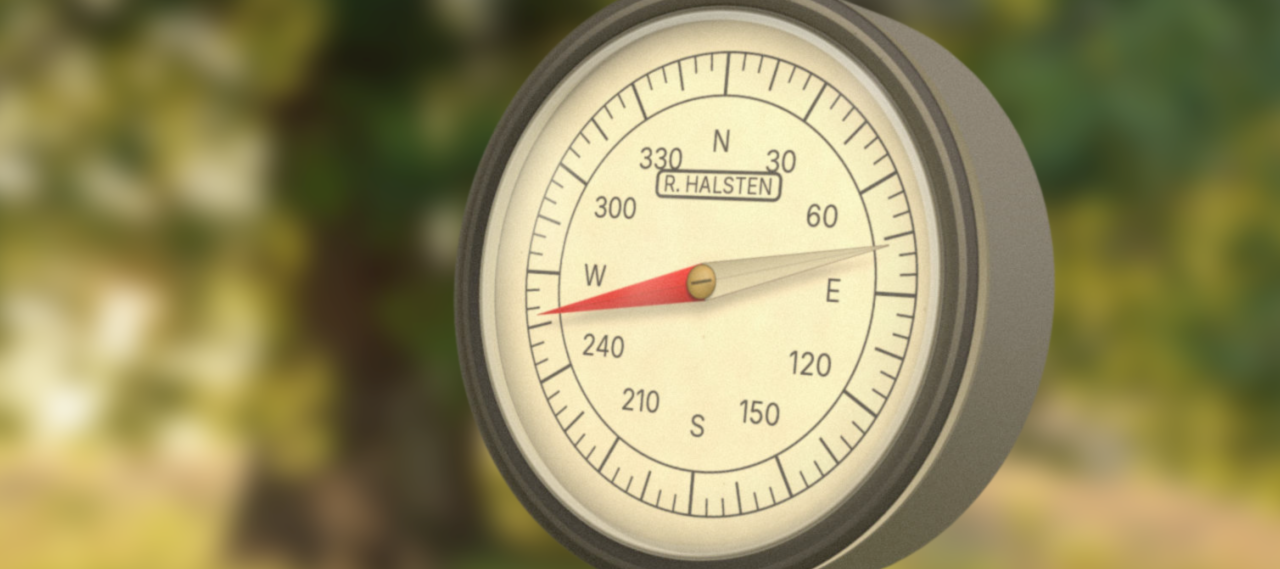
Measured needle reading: 257.5 °
